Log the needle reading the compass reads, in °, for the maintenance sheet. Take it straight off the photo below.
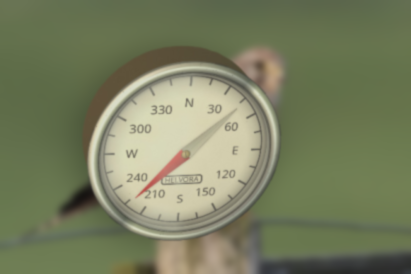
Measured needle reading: 225 °
